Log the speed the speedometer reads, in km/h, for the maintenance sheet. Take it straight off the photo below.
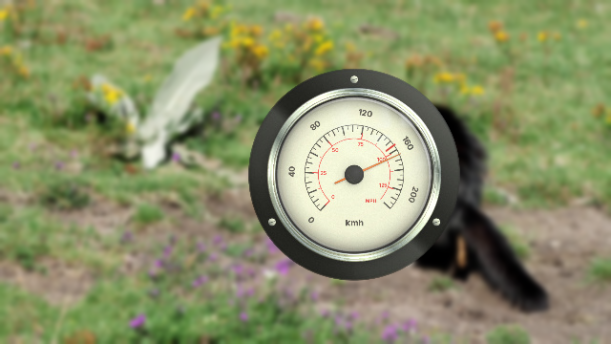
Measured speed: 165 km/h
